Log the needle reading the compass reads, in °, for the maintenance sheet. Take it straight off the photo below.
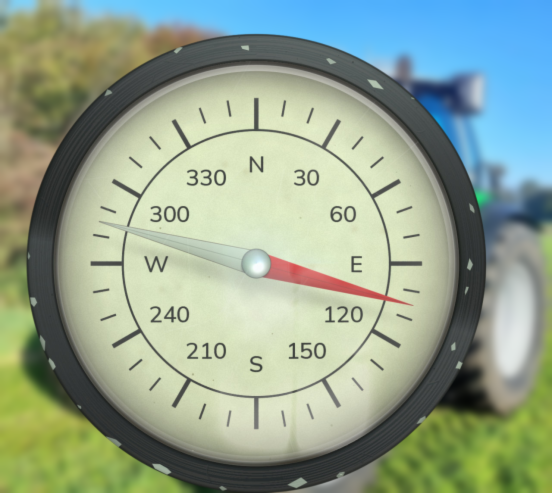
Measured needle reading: 105 °
